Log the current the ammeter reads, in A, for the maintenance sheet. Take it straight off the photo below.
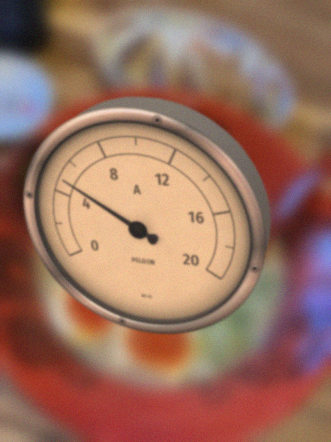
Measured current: 5 A
